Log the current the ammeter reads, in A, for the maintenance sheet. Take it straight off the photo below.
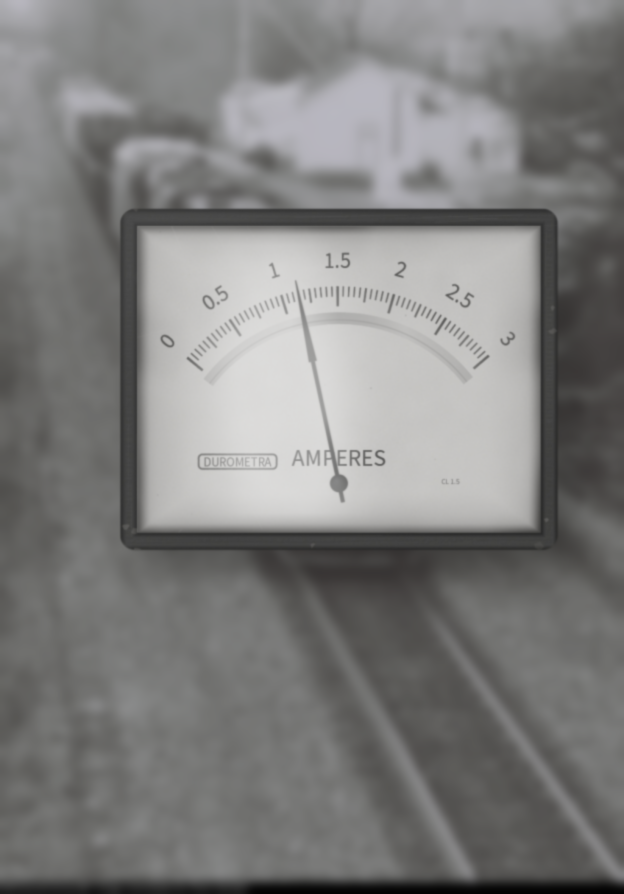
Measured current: 1.15 A
